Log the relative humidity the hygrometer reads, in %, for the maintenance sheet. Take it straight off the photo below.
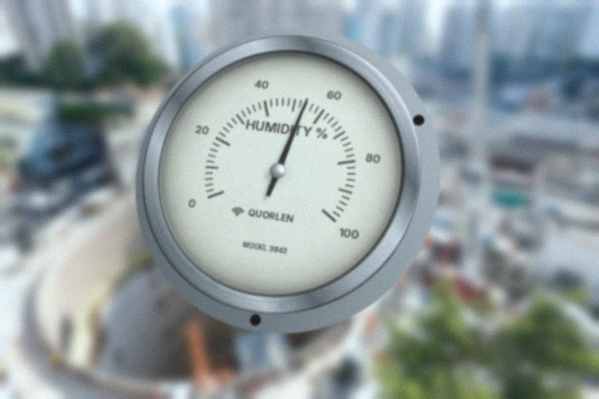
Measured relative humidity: 54 %
